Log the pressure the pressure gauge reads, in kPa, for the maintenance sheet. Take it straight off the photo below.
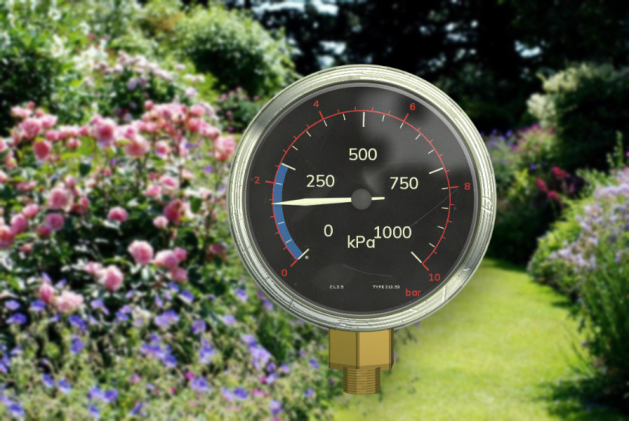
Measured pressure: 150 kPa
